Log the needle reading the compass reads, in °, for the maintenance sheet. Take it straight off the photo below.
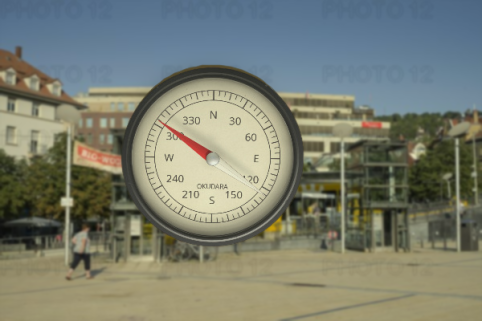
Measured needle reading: 305 °
